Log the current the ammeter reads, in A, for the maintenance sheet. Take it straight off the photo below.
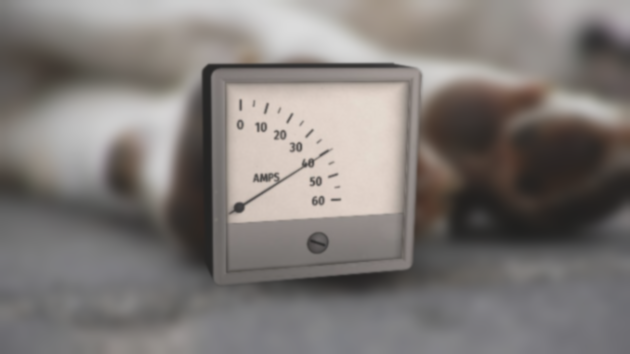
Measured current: 40 A
